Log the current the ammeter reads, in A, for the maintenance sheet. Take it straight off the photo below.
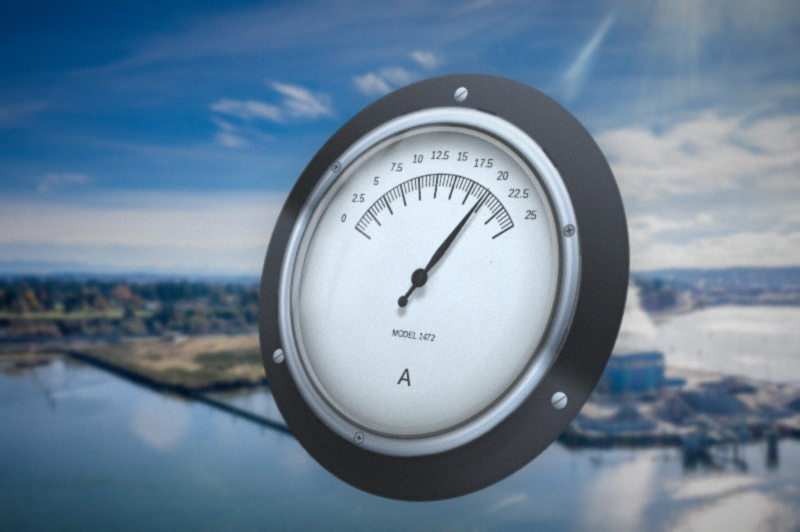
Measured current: 20 A
